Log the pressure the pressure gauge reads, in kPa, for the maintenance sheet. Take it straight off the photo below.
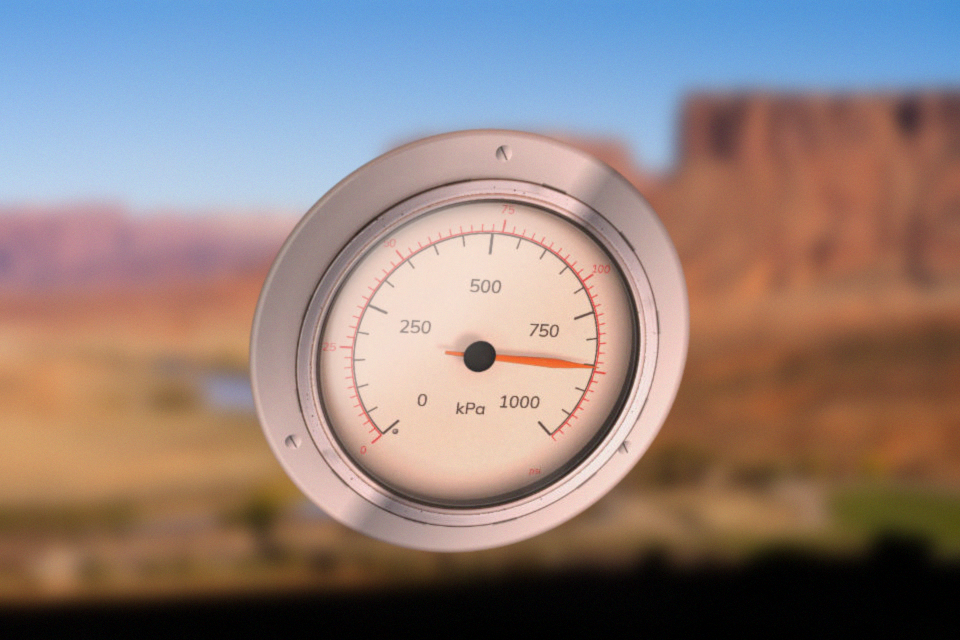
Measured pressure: 850 kPa
